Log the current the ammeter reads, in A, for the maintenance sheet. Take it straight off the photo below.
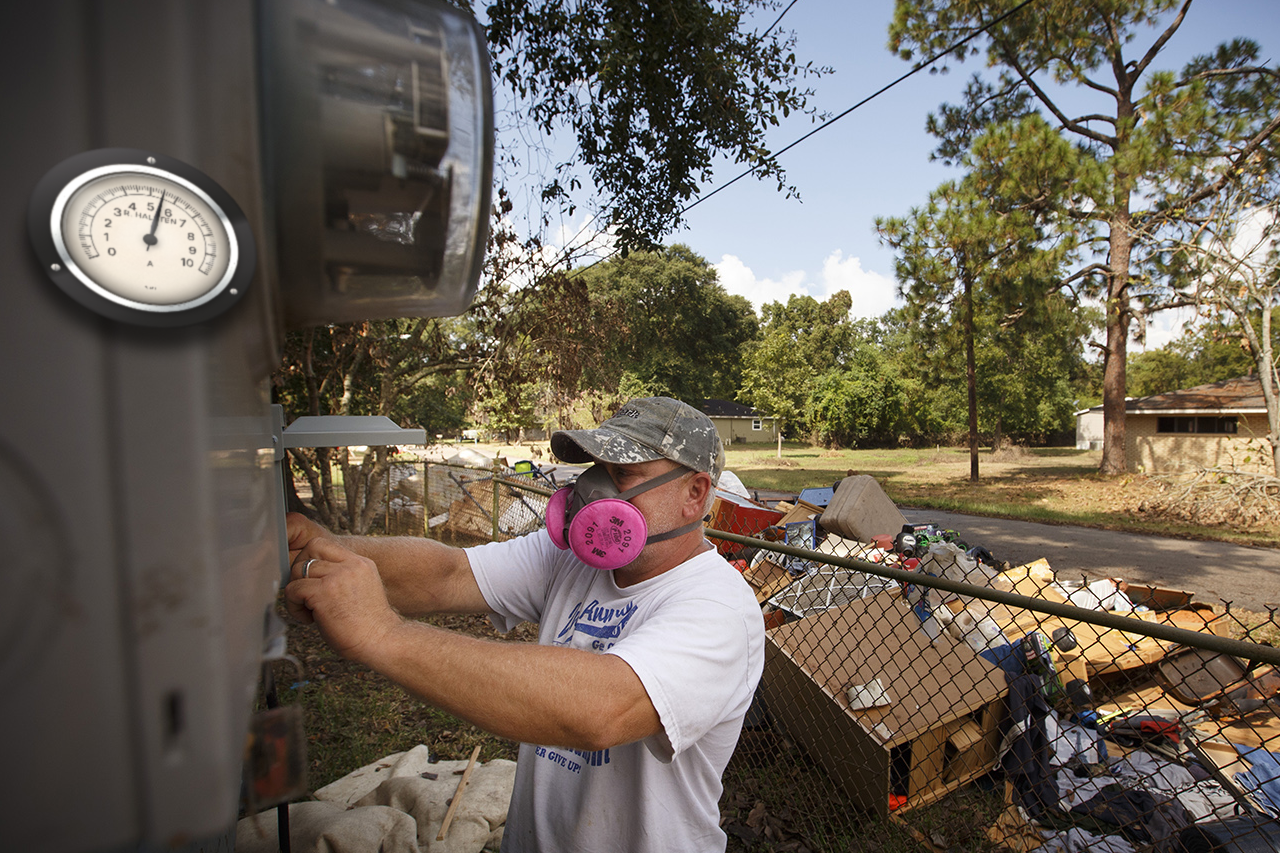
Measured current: 5.5 A
